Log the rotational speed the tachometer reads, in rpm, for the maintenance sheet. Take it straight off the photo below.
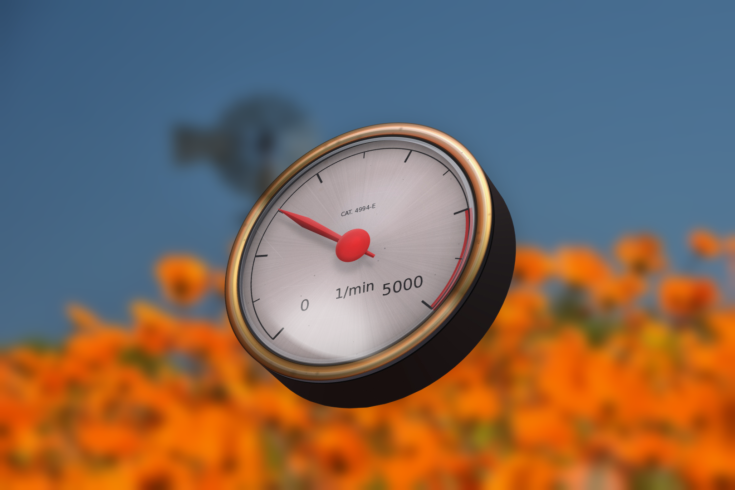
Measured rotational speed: 1500 rpm
